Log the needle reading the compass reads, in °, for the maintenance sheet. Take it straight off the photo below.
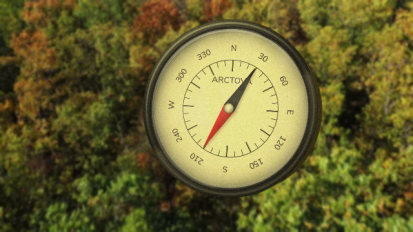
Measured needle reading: 210 °
